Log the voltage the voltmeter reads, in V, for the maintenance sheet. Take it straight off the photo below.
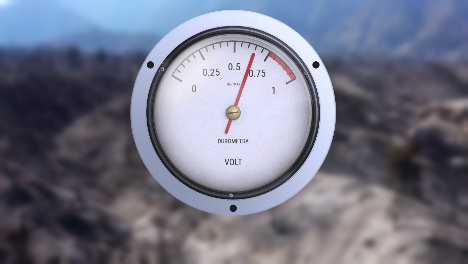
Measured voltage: 0.65 V
